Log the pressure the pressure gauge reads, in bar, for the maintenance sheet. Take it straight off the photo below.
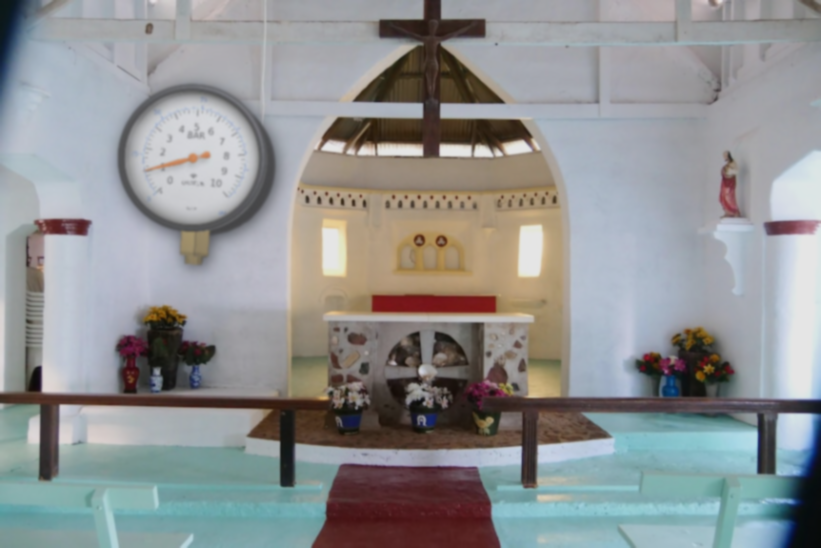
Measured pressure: 1 bar
